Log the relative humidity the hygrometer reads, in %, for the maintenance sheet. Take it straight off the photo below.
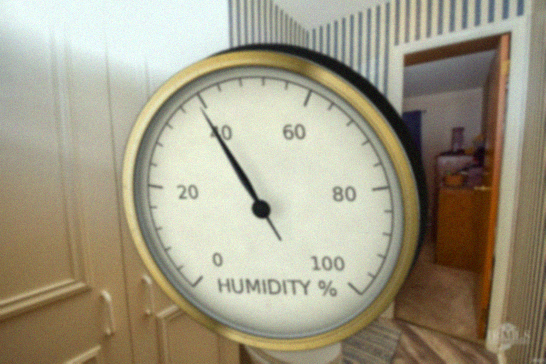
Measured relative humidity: 40 %
